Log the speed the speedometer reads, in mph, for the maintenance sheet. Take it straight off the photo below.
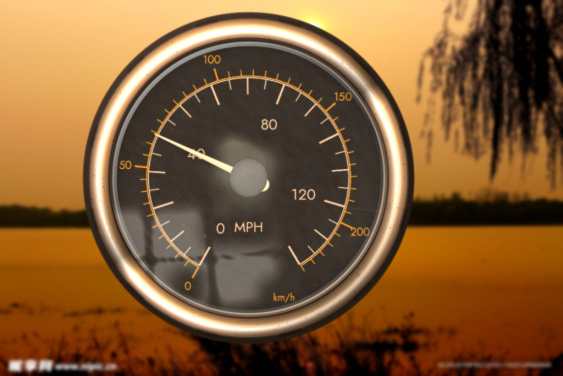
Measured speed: 40 mph
